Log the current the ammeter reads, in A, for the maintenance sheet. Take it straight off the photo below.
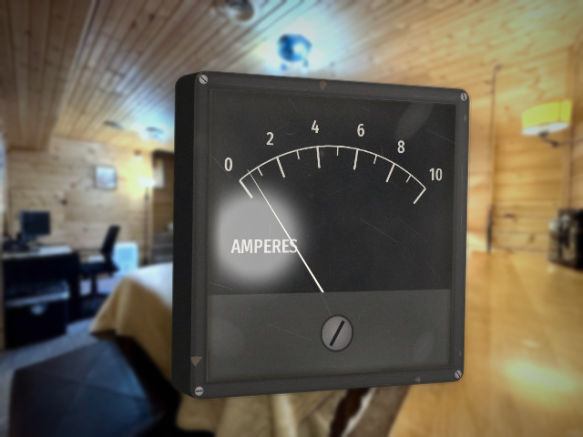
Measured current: 0.5 A
